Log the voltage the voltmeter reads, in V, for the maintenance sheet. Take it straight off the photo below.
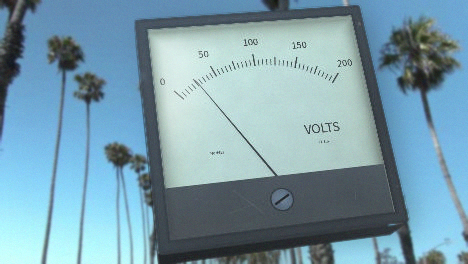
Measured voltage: 25 V
